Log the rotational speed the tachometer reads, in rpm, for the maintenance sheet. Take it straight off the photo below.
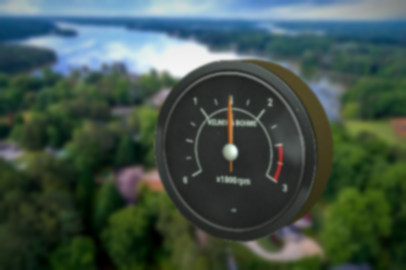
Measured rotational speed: 1500 rpm
